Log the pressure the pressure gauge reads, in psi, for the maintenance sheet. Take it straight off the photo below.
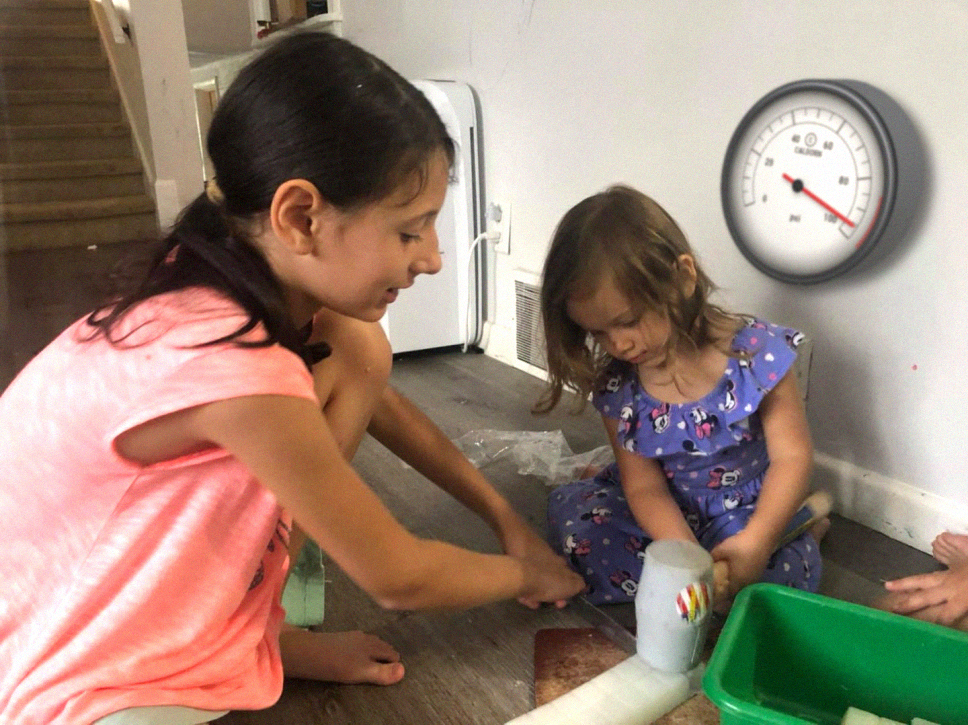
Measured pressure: 95 psi
